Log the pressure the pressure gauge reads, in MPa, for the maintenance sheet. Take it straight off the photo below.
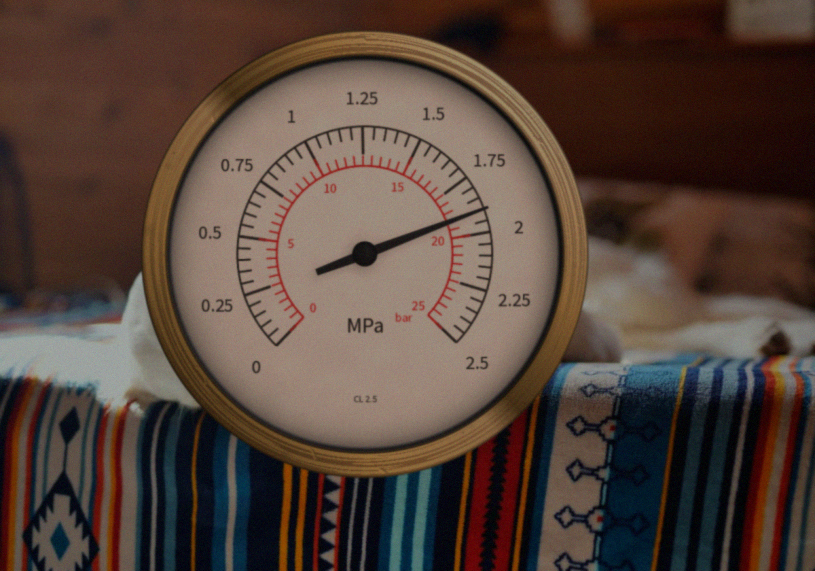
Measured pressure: 1.9 MPa
